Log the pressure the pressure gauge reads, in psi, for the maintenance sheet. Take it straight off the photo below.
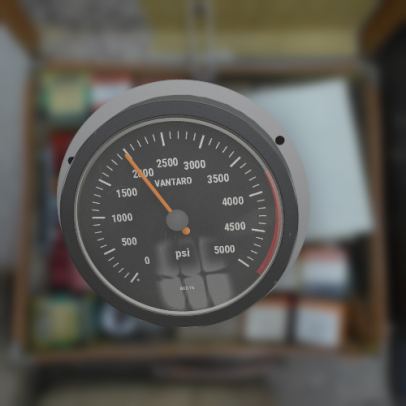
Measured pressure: 2000 psi
